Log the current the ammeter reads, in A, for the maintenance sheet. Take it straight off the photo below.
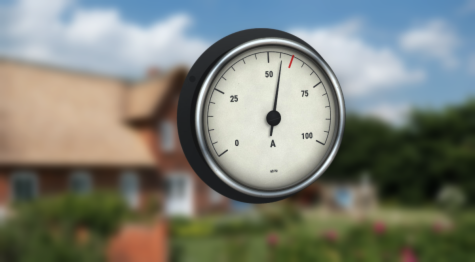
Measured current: 55 A
